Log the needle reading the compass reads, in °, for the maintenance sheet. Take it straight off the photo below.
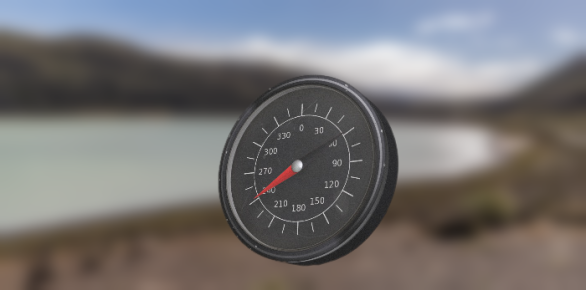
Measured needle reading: 240 °
